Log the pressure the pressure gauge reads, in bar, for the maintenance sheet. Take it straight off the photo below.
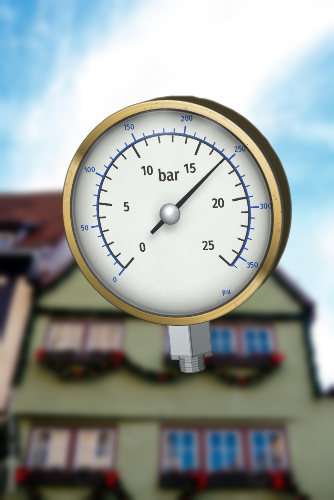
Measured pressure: 17 bar
